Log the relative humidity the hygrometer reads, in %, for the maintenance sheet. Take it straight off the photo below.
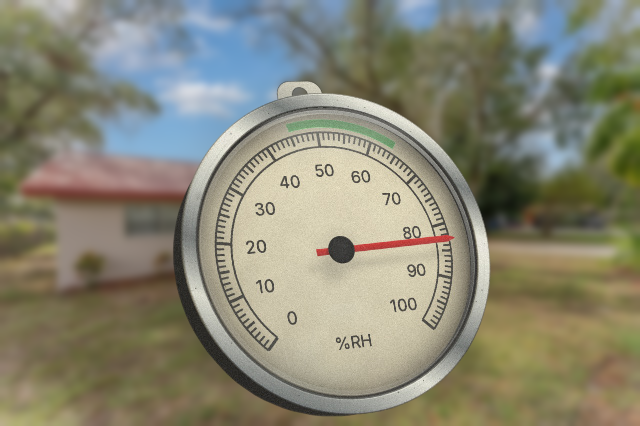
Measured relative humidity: 83 %
